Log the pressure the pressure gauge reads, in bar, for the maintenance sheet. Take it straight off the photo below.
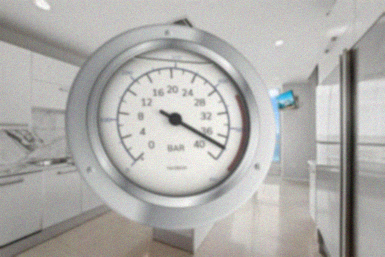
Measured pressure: 38 bar
